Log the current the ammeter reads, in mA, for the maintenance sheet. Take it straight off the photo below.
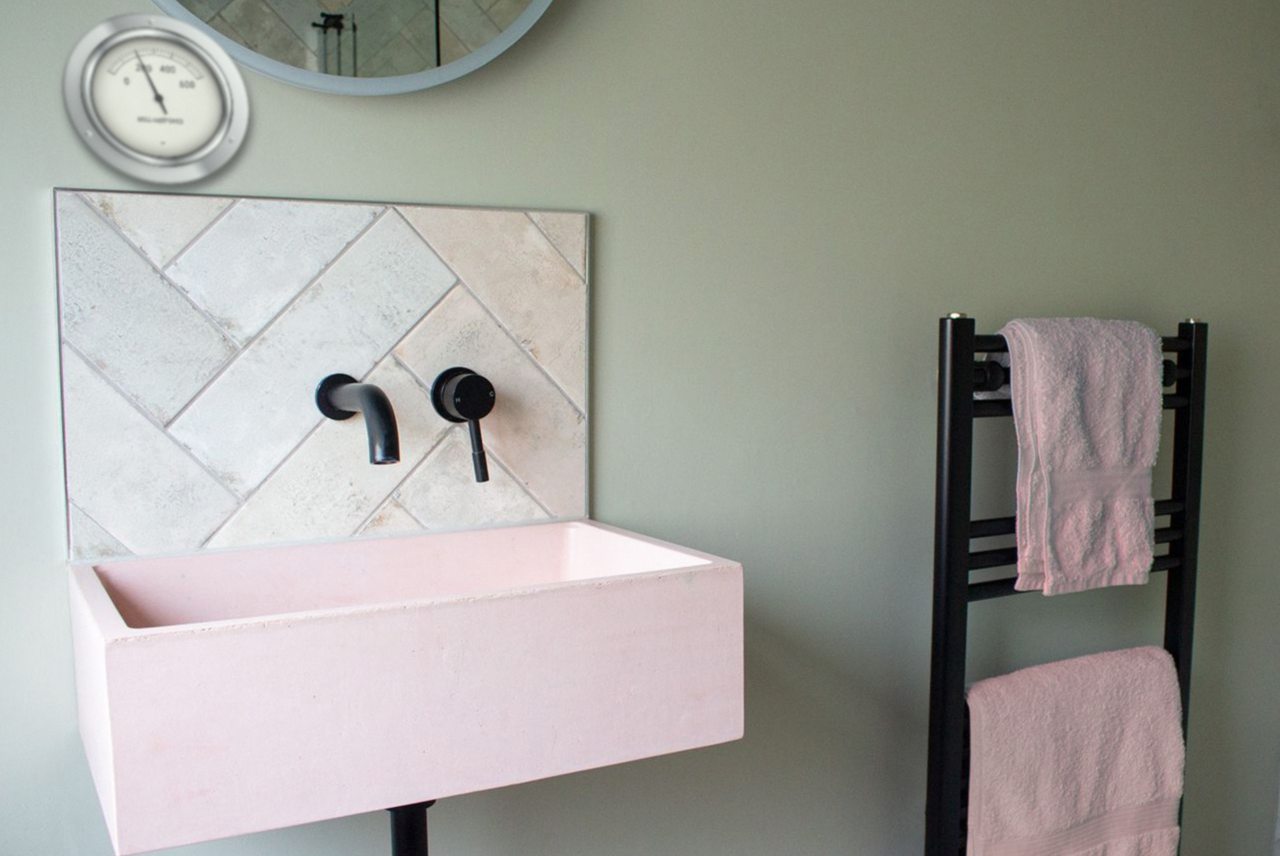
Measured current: 200 mA
